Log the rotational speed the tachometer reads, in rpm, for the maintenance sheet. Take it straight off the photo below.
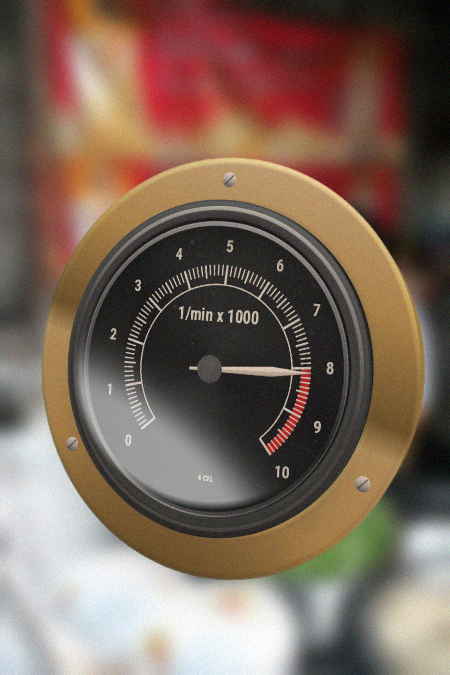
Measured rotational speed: 8100 rpm
